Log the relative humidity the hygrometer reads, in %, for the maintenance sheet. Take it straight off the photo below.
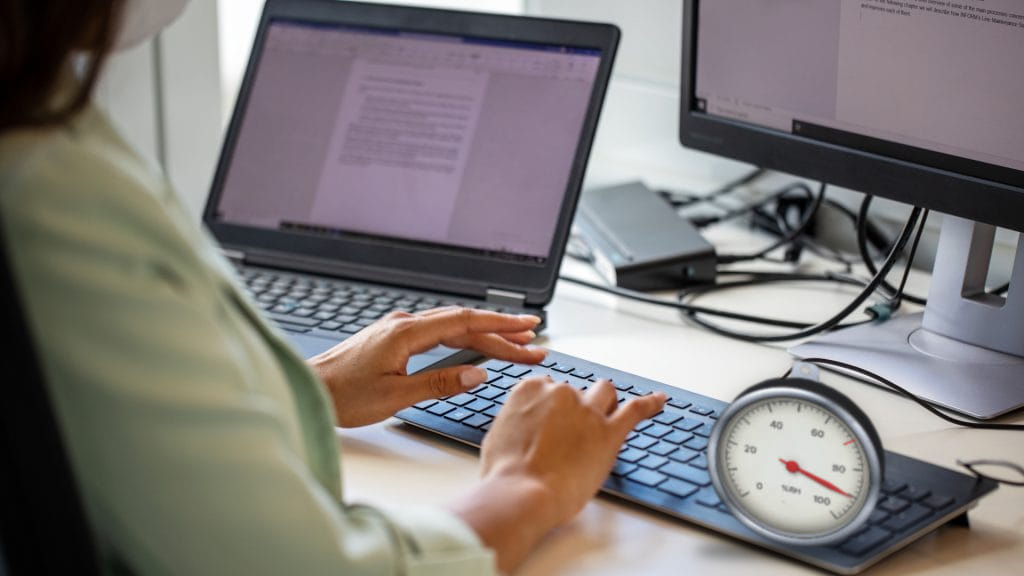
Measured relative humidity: 90 %
